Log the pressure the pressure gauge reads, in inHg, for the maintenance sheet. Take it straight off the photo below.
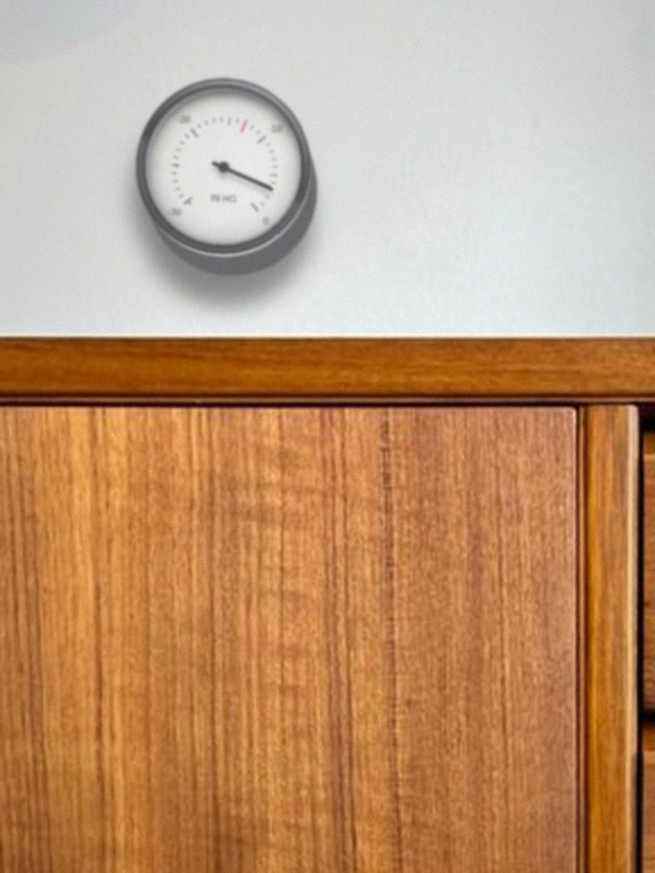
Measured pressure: -3 inHg
